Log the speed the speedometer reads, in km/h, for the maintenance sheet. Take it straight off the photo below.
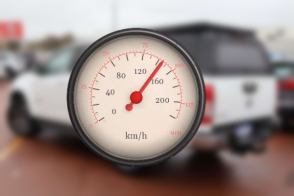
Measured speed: 145 km/h
